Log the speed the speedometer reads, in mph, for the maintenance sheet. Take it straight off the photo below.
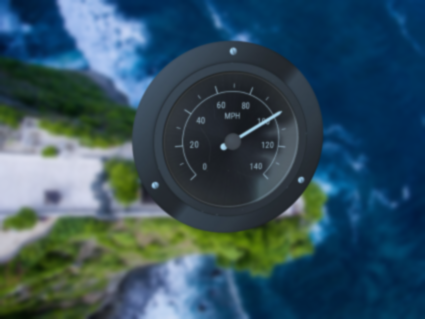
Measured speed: 100 mph
